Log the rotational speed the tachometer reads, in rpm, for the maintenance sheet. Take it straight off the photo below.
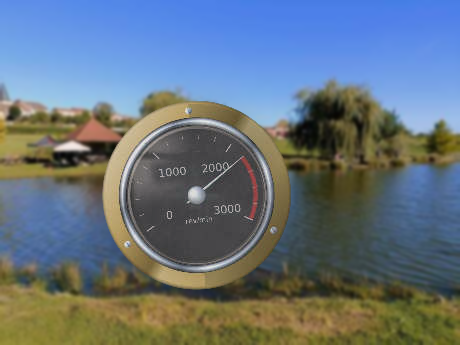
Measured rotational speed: 2200 rpm
